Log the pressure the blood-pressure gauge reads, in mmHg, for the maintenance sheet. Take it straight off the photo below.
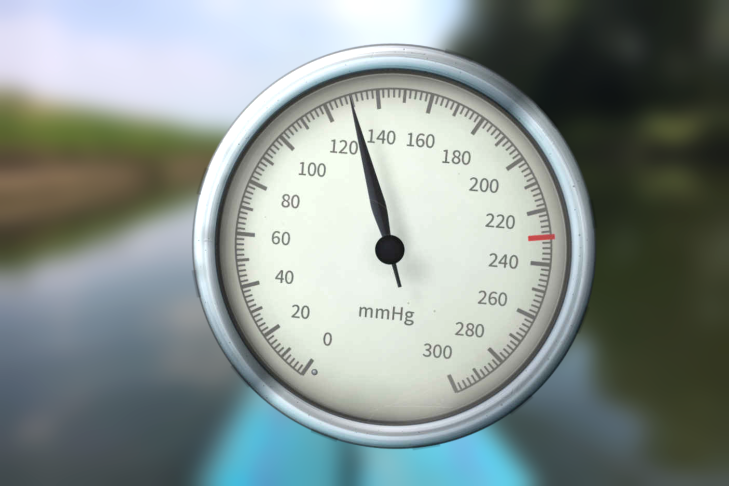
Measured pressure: 130 mmHg
